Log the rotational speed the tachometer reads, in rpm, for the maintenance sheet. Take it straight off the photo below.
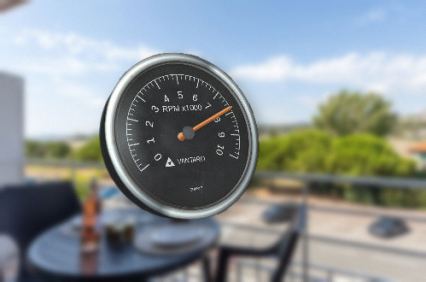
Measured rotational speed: 7800 rpm
